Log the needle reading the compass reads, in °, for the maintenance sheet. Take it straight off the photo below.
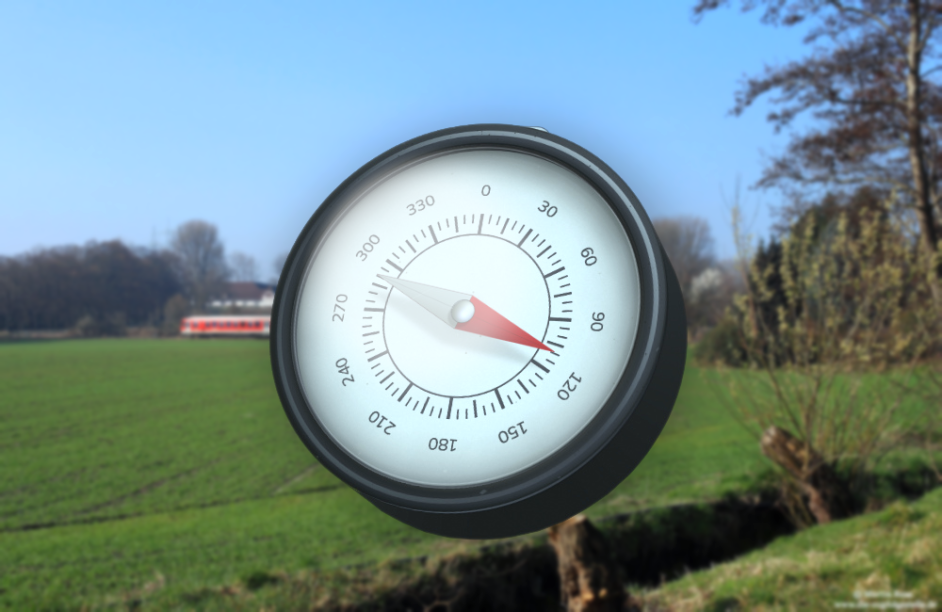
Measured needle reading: 110 °
